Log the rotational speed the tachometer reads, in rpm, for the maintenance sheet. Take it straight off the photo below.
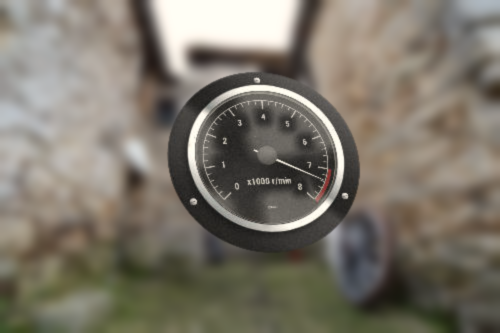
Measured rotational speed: 7400 rpm
